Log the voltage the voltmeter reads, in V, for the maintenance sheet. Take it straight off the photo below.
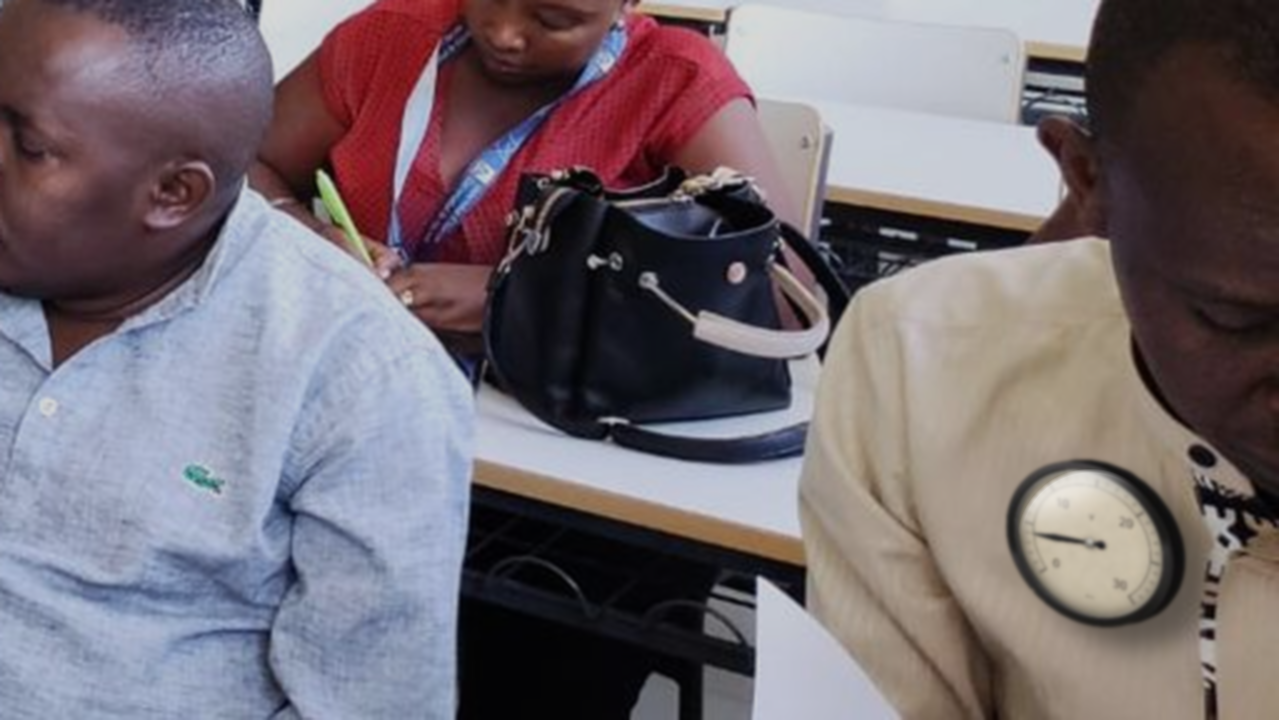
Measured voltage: 4 V
